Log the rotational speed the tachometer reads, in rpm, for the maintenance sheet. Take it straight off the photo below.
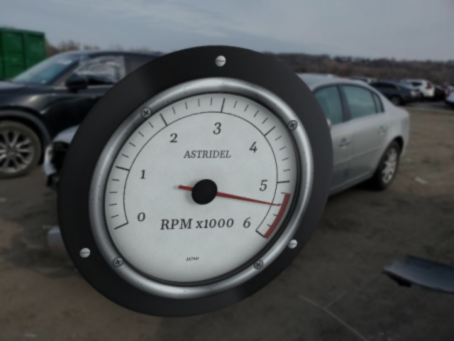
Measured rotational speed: 5400 rpm
